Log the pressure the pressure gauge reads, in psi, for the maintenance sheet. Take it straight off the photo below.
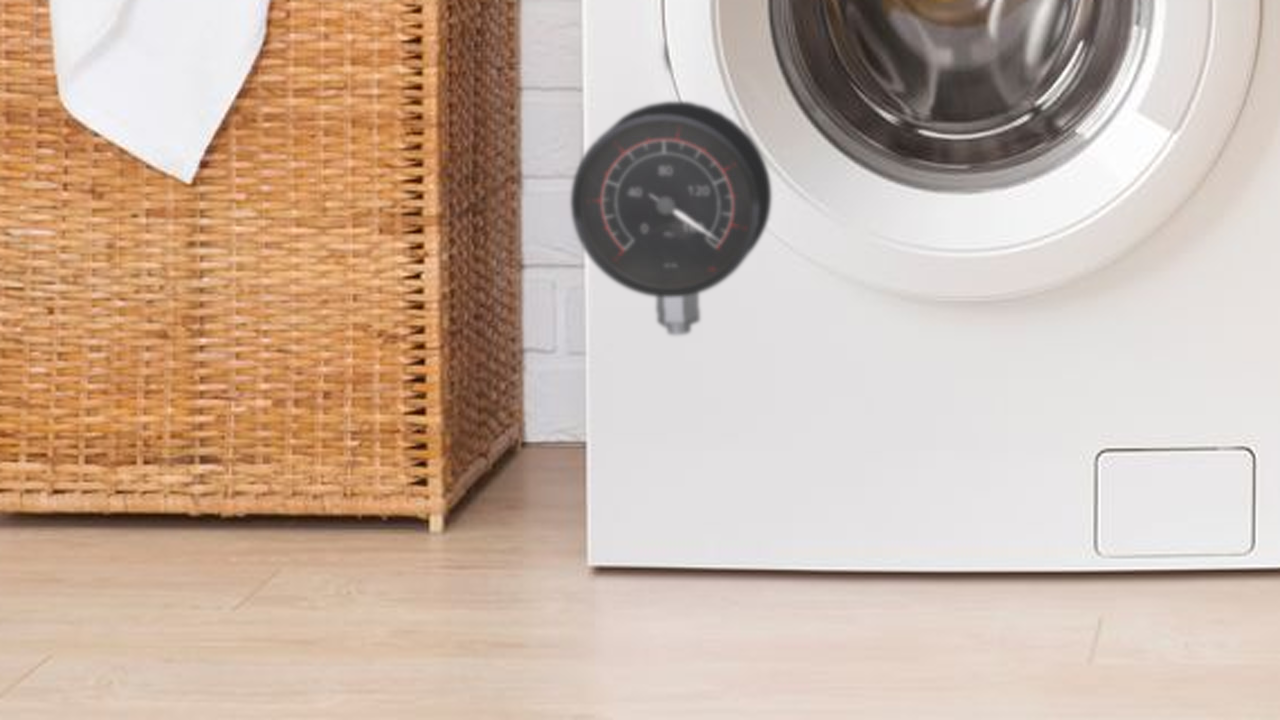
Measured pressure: 155 psi
